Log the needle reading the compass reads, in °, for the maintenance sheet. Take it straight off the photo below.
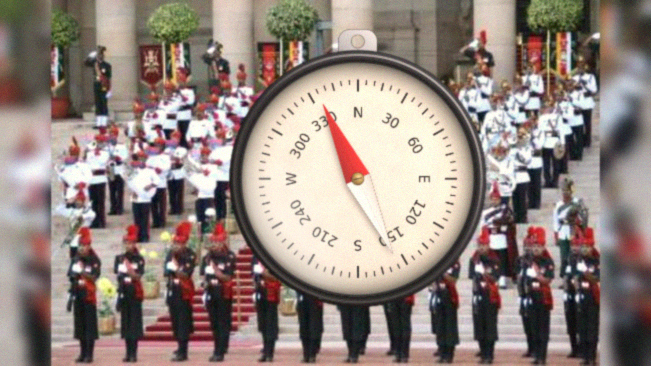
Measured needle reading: 335 °
